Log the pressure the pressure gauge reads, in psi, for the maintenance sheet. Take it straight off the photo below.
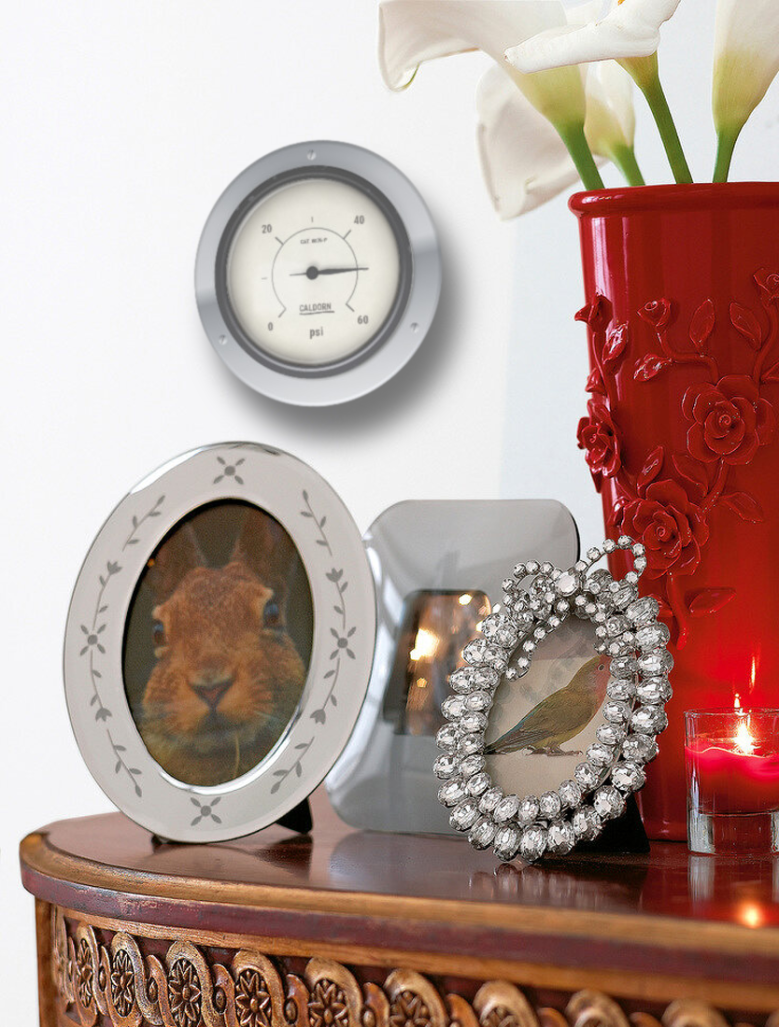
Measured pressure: 50 psi
